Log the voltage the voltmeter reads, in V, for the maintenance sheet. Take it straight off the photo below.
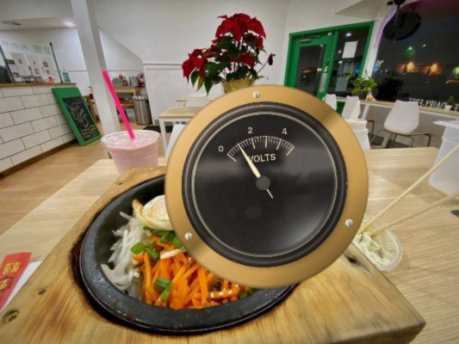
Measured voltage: 1 V
